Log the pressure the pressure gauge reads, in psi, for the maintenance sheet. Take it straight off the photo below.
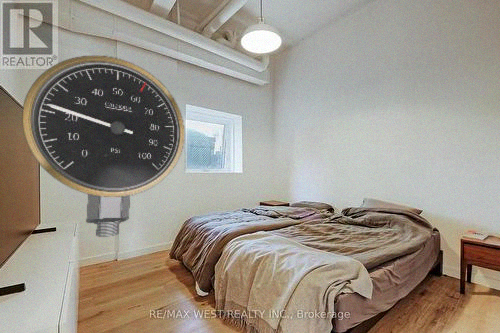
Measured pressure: 22 psi
